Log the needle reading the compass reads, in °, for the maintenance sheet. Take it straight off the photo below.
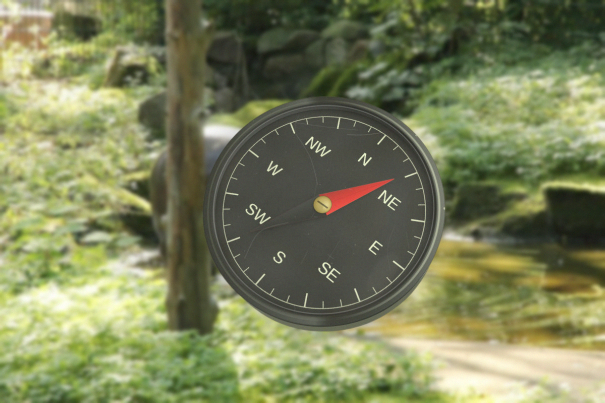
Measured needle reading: 30 °
